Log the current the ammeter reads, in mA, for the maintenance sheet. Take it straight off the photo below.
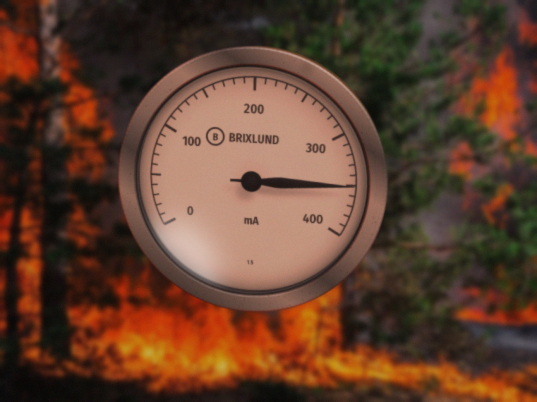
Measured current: 350 mA
